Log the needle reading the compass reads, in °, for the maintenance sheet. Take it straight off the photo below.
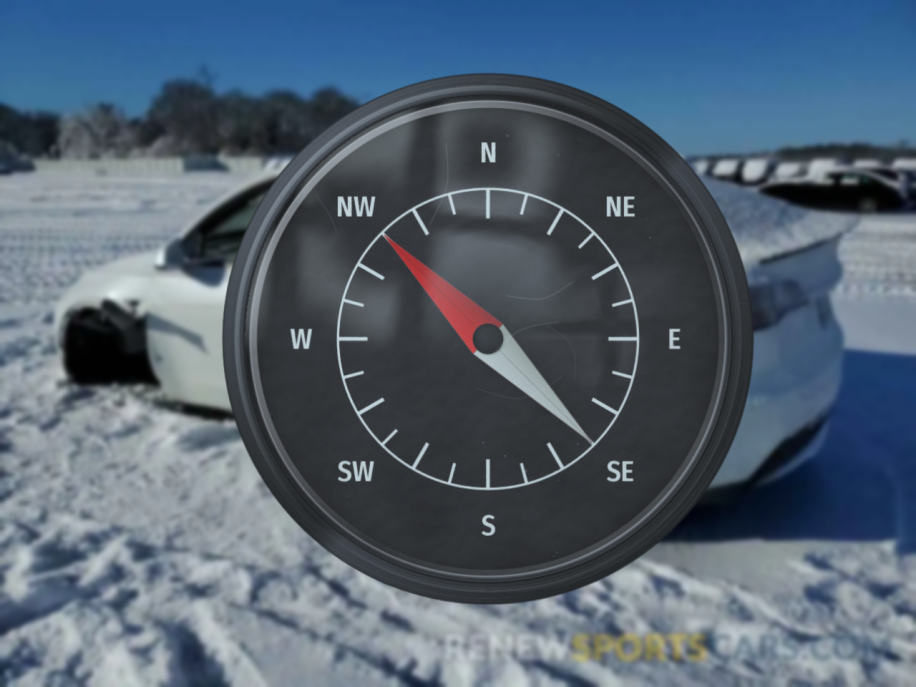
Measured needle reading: 315 °
